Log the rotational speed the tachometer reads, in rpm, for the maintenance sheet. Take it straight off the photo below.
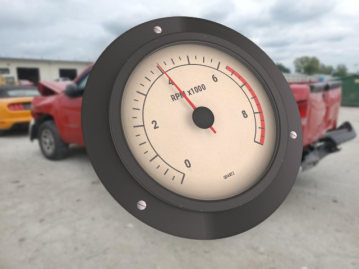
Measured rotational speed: 4000 rpm
